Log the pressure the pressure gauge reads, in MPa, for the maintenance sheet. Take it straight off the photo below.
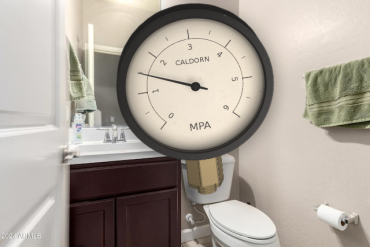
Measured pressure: 1.5 MPa
